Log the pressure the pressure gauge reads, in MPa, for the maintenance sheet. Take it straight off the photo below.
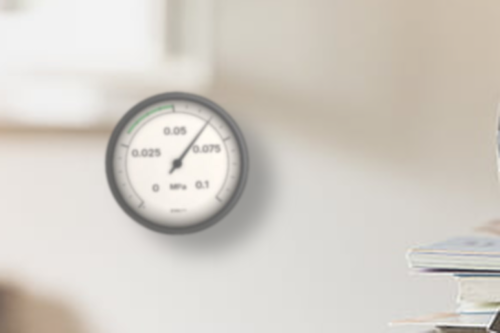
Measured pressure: 0.065 MPa
